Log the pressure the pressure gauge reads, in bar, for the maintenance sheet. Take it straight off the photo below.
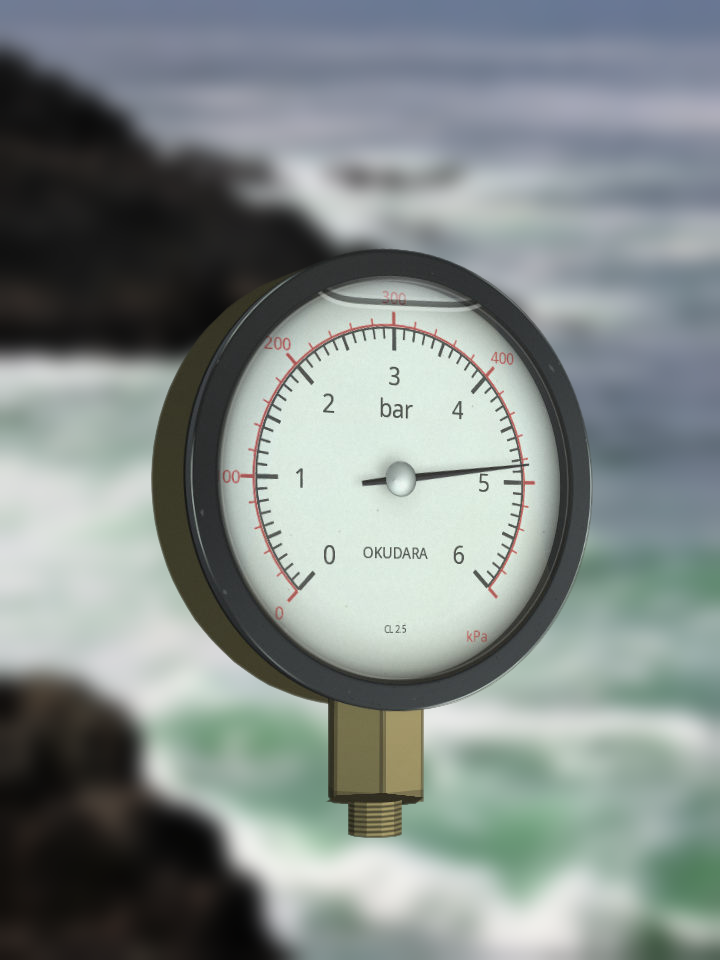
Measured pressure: 4.85 bar
